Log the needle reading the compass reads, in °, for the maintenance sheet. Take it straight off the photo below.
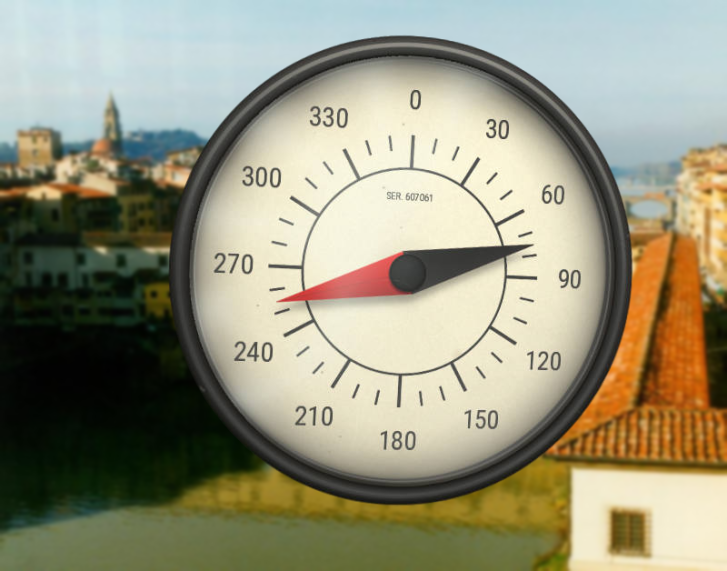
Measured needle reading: 255 °
